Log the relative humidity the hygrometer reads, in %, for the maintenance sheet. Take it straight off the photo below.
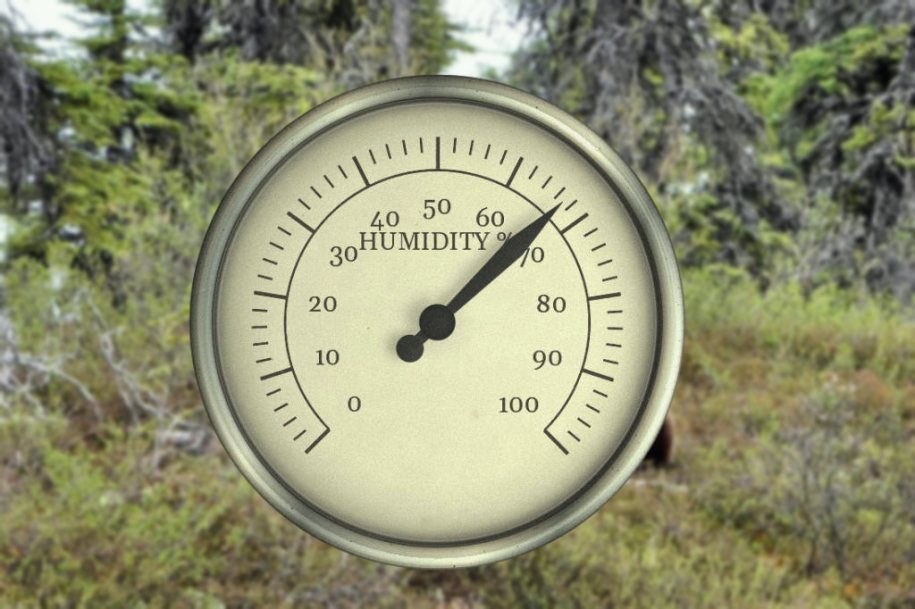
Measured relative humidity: 67 %
